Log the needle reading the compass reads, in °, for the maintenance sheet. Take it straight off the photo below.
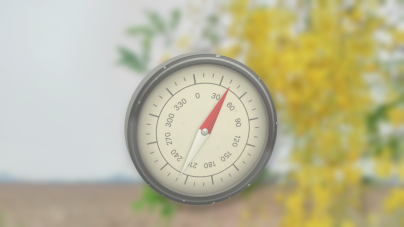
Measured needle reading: 40 °
